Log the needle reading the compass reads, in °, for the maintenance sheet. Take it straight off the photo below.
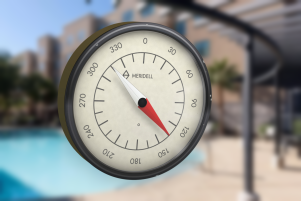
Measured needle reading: 135 °
